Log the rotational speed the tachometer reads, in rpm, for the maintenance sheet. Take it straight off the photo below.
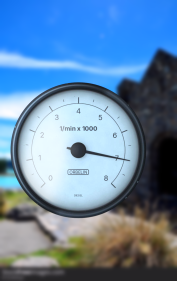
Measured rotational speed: 7000 rpm
